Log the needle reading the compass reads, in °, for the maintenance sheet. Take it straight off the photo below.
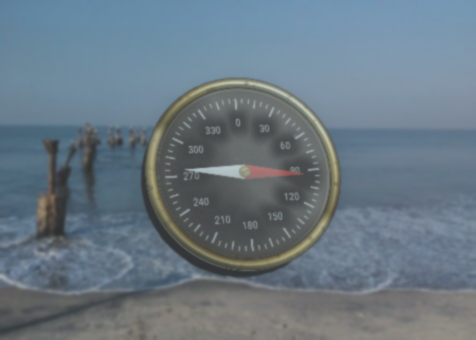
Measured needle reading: 95 °
